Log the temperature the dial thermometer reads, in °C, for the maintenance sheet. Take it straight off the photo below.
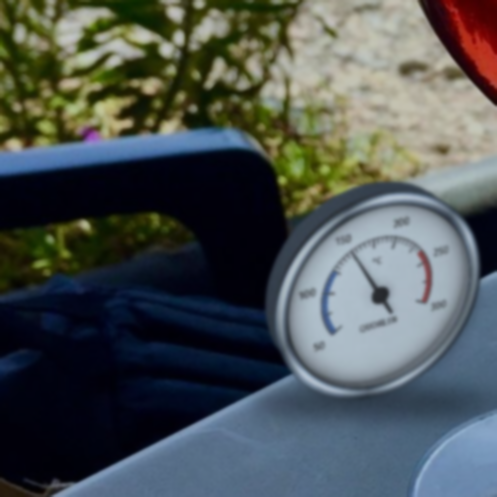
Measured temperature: 150 °C
